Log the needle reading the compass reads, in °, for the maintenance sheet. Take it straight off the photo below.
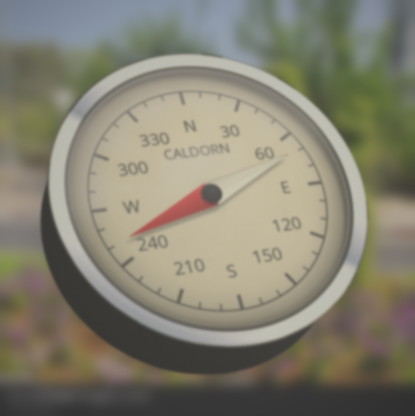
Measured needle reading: 250 °
